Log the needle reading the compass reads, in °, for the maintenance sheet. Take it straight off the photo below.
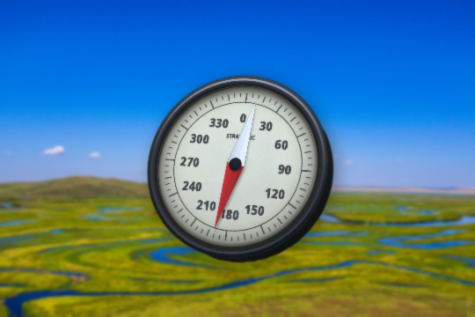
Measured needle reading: 190 °
